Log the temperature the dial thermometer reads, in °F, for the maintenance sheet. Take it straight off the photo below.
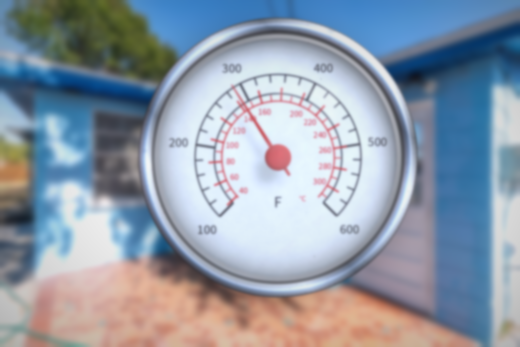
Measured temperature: 290 °F
